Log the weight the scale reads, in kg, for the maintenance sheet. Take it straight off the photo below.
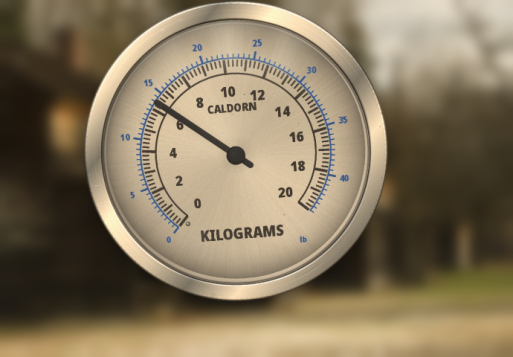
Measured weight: 6.4 kg
